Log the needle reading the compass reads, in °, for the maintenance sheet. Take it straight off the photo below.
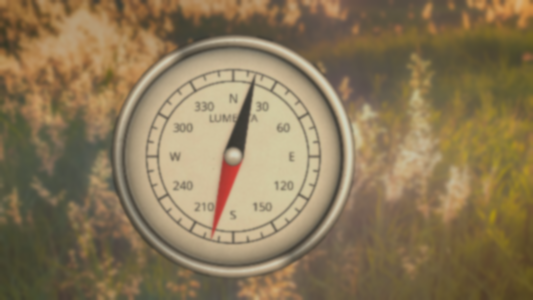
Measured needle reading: 195 °
